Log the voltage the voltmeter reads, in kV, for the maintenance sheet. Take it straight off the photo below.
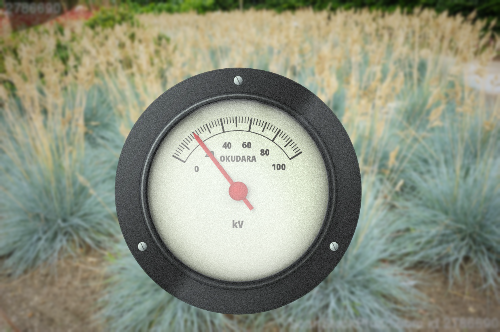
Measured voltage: 20 kV
